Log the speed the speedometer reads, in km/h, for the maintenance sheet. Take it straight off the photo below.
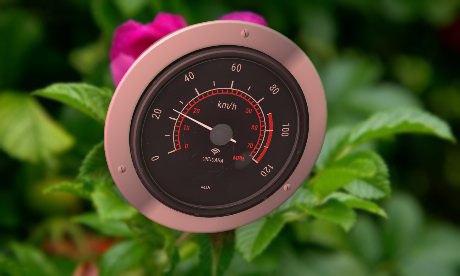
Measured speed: 25 km/h
